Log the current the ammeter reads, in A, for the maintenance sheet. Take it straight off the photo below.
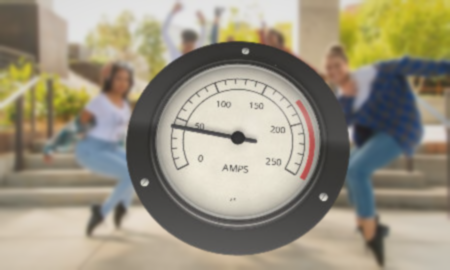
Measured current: 40 A
